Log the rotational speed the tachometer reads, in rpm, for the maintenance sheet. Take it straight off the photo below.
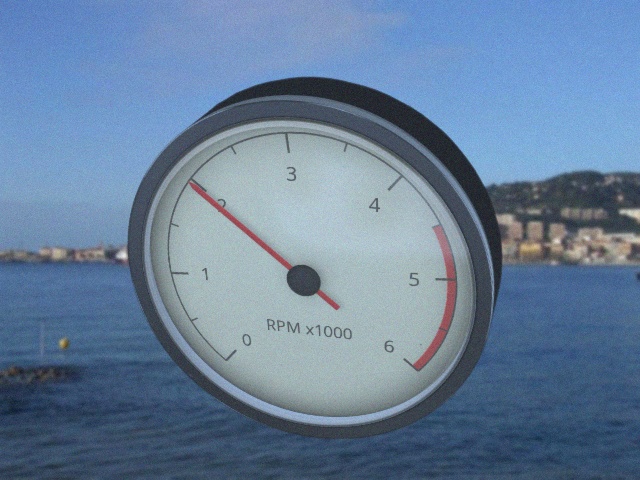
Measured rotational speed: 2000 rpm
